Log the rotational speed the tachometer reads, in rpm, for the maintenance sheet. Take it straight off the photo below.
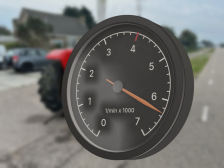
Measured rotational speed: 6300 rpm
